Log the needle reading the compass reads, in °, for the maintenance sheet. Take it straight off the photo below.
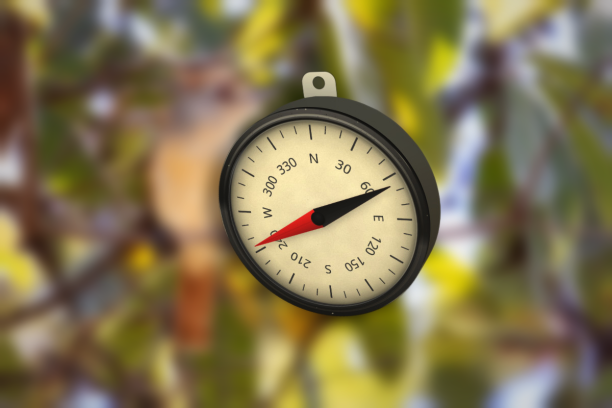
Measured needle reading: 245 °
